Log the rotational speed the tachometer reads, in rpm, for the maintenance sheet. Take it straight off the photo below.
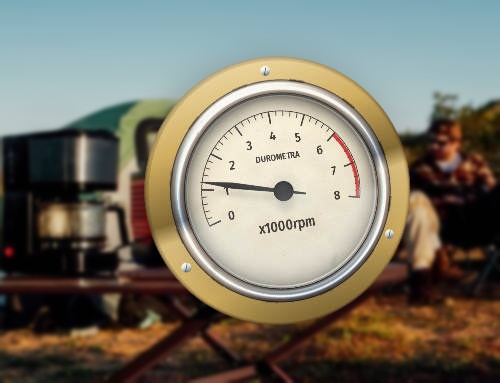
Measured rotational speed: 1200 rpm
